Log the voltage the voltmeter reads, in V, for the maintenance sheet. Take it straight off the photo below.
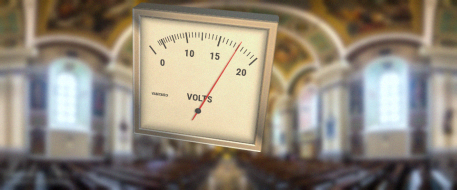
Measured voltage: 17.5 V
